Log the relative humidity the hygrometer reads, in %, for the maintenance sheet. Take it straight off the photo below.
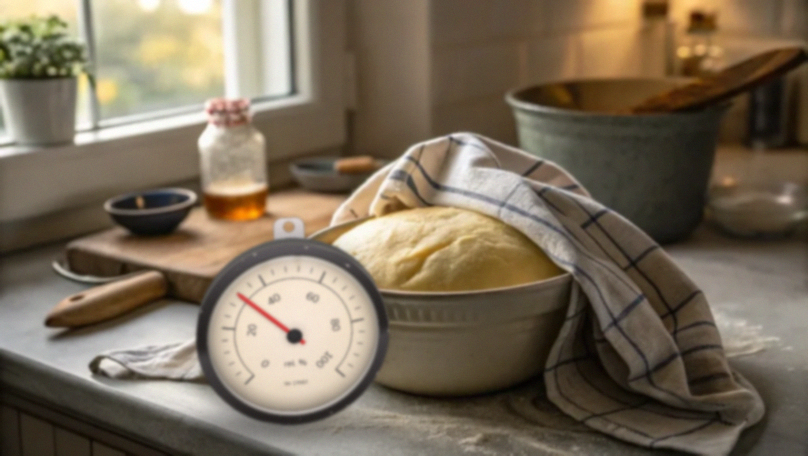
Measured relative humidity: 32 %
